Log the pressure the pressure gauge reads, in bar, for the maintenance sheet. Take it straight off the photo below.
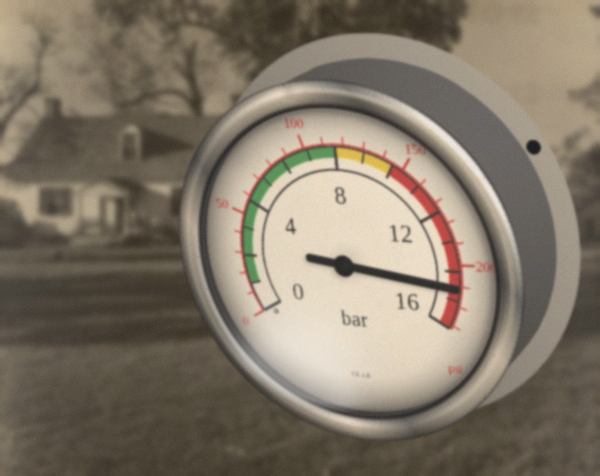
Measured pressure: 14.5 bar
